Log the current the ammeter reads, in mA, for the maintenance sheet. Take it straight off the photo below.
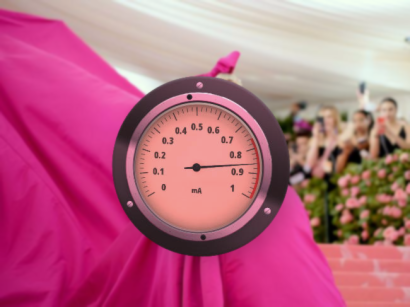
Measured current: 0.86 mA
